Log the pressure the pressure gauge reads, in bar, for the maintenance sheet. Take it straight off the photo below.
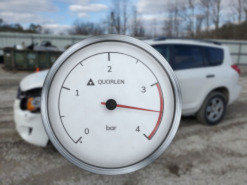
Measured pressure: 3.5 bar
